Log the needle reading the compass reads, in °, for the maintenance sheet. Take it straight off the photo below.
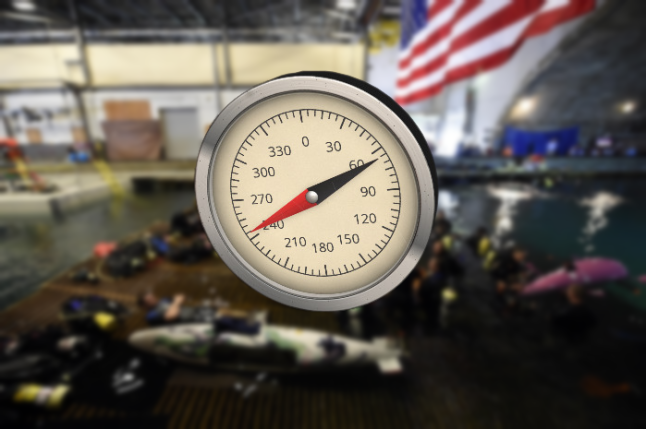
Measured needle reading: 245 °
